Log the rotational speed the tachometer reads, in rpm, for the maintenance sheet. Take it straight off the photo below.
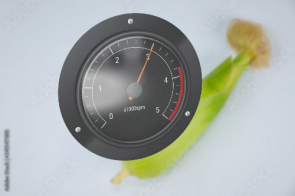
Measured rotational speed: 3000 rpm
